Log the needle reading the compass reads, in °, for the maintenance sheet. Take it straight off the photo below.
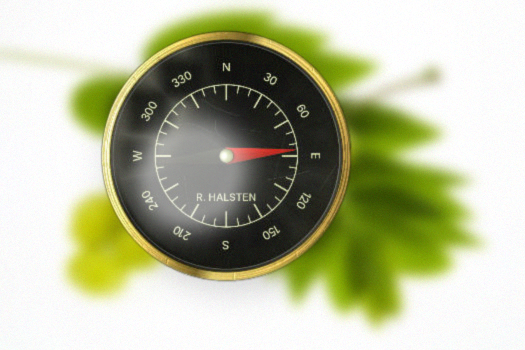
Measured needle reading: 85 °
